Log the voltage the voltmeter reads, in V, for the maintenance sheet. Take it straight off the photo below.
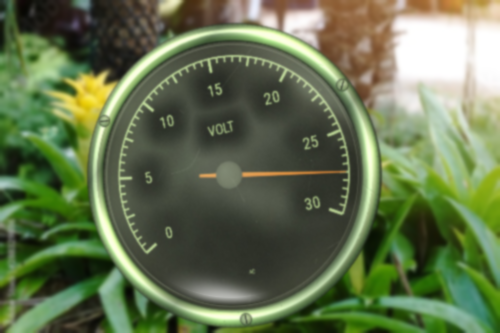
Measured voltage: 27.5 V
